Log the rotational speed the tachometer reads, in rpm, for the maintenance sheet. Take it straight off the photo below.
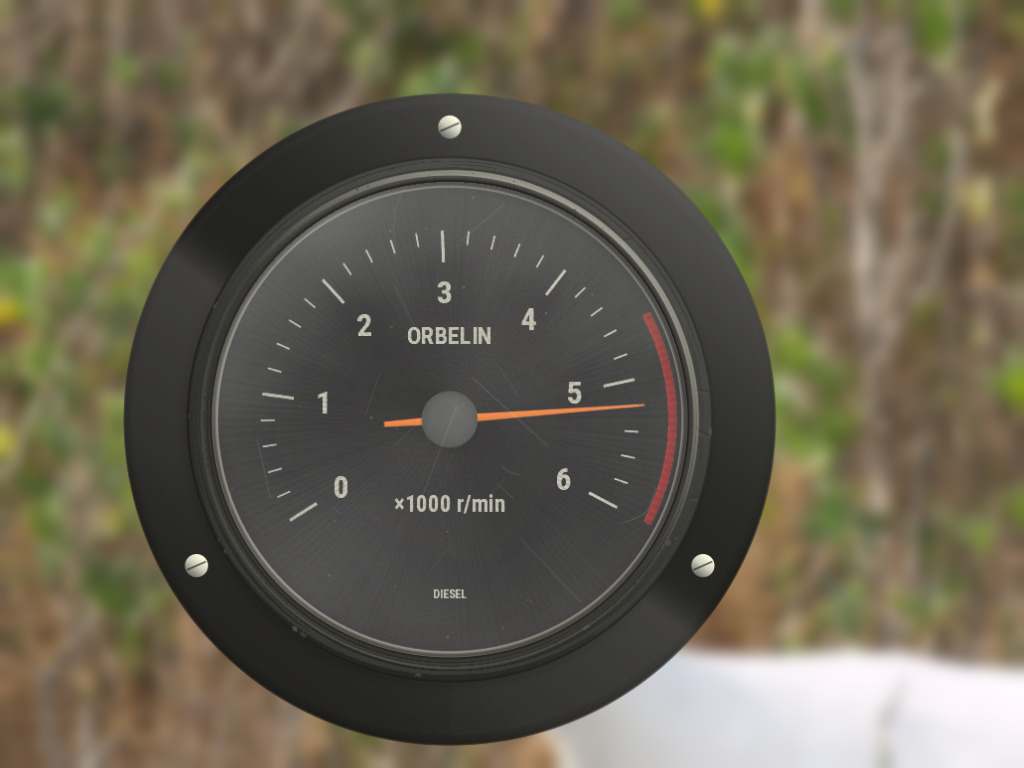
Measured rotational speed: 5200 rpm
